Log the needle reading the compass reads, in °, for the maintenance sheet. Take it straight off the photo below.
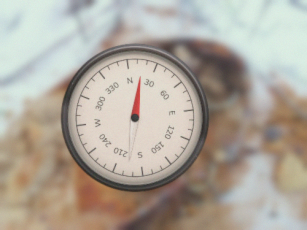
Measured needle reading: 15 °
